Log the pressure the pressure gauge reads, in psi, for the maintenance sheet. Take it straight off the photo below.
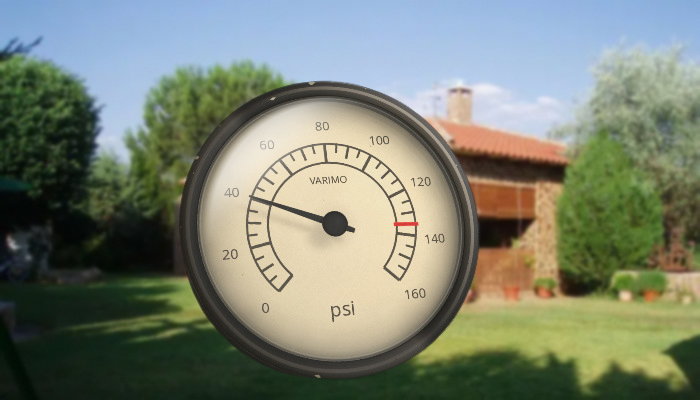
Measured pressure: 40 psi
